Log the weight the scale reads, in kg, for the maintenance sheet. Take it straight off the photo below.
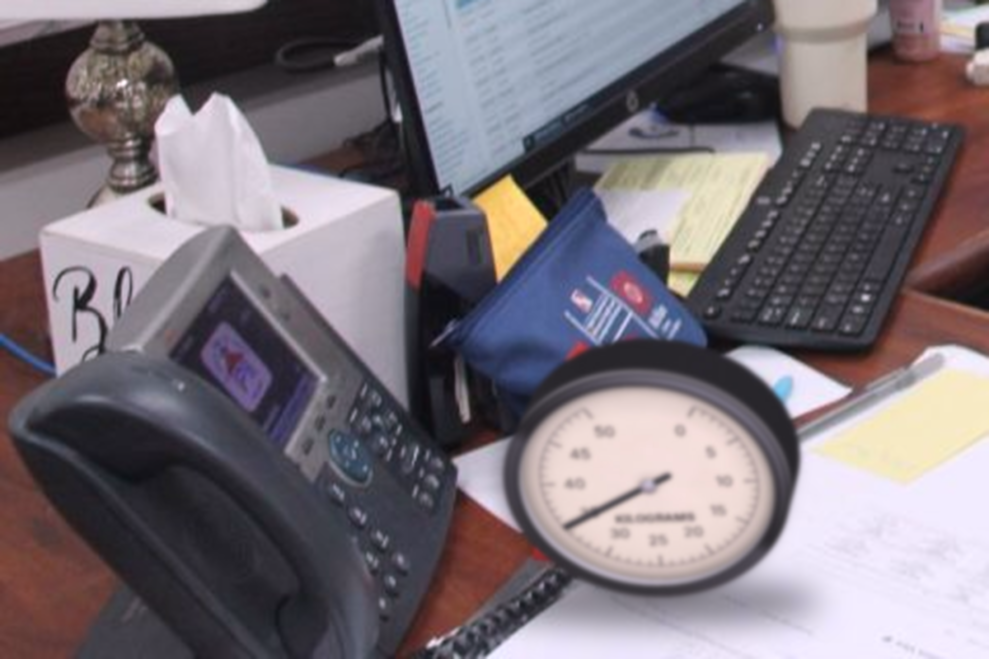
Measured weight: 35 kg
